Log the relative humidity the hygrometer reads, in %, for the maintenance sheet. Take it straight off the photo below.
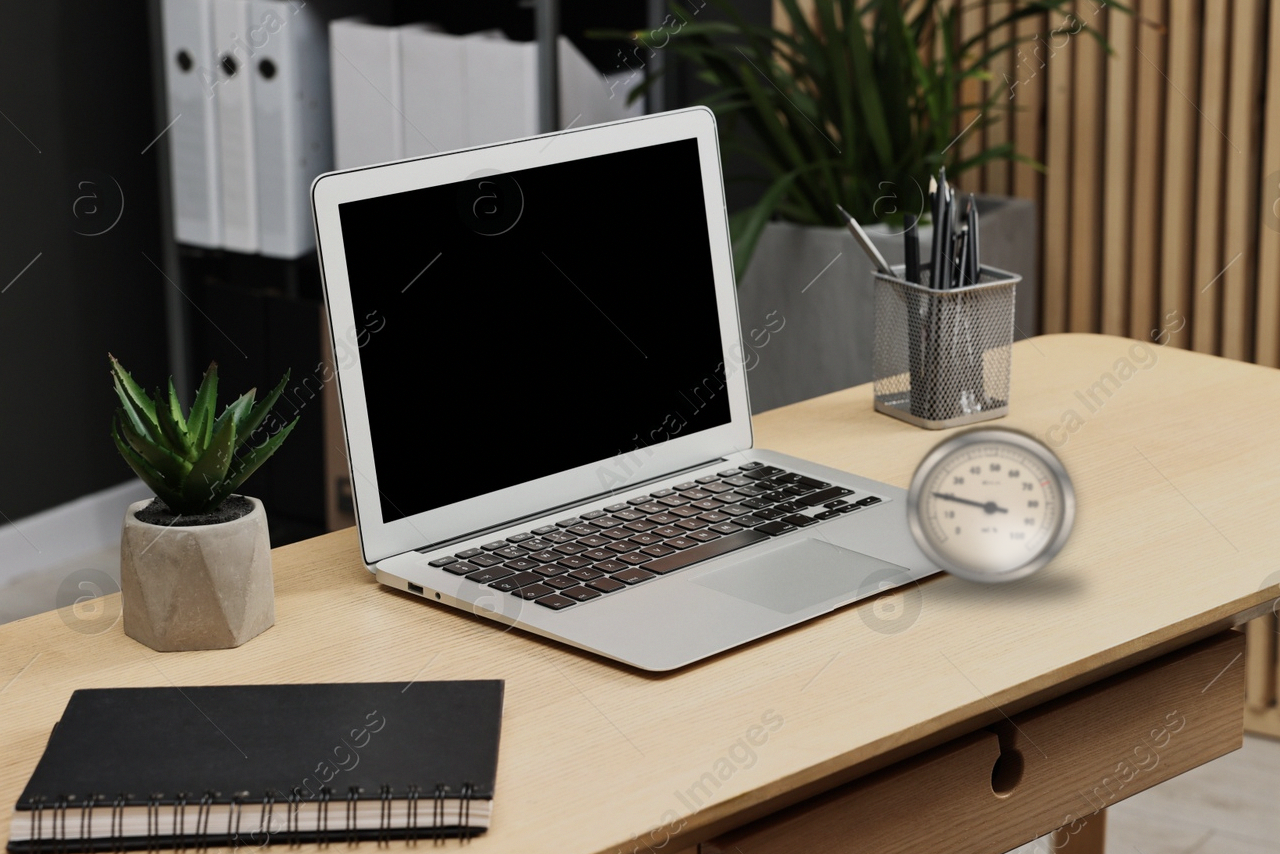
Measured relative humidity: 20 %
